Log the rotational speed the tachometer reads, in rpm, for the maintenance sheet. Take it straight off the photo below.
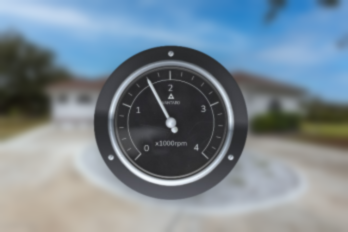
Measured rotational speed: 1600 rpm
